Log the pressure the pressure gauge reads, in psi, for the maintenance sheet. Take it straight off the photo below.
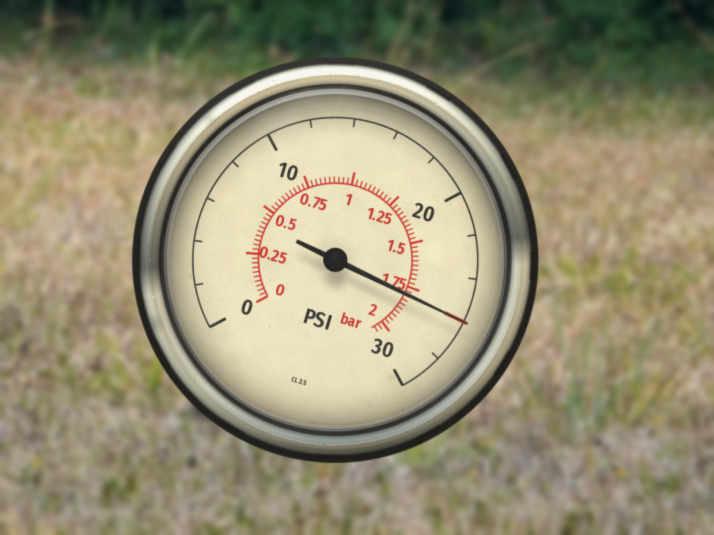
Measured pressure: 26 psi
